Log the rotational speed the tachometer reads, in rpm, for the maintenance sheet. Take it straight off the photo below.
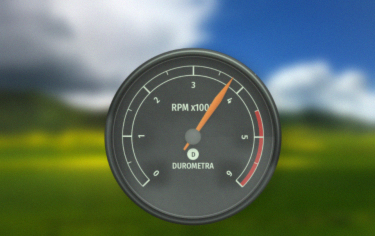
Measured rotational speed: 3750 rpm
